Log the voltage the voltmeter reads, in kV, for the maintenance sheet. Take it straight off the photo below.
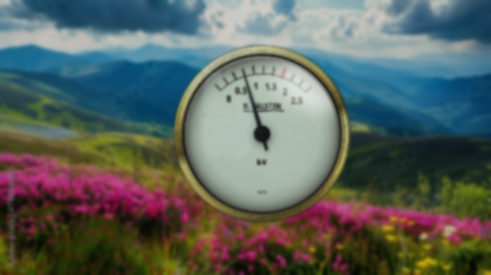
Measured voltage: 0.75 kV
